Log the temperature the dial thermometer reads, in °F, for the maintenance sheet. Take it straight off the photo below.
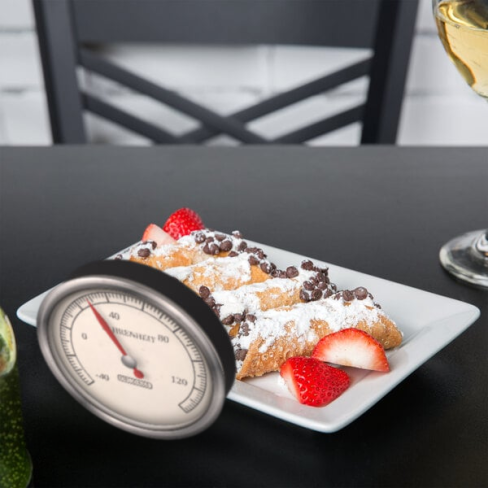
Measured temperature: 30 °F
